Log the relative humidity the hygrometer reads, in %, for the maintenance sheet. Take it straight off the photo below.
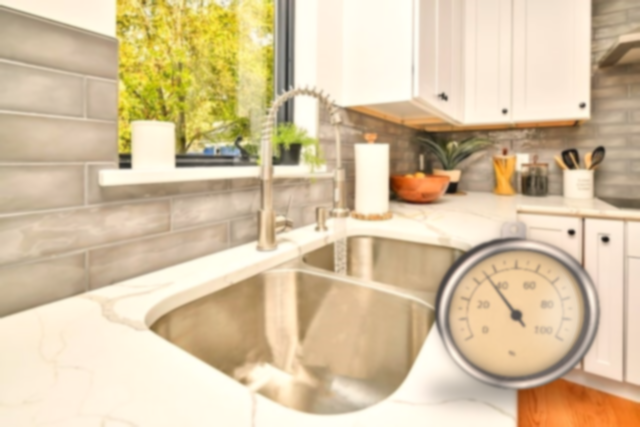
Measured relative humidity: 35 %
